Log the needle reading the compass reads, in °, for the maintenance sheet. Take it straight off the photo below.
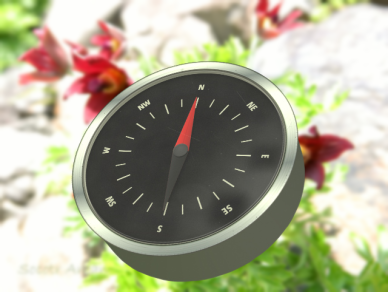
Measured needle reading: 0 °
